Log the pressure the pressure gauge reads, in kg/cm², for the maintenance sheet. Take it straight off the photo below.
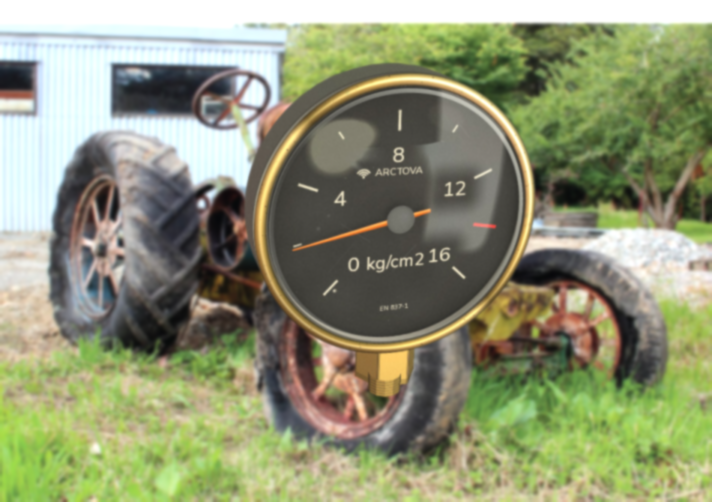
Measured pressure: 2 kg/cm²
